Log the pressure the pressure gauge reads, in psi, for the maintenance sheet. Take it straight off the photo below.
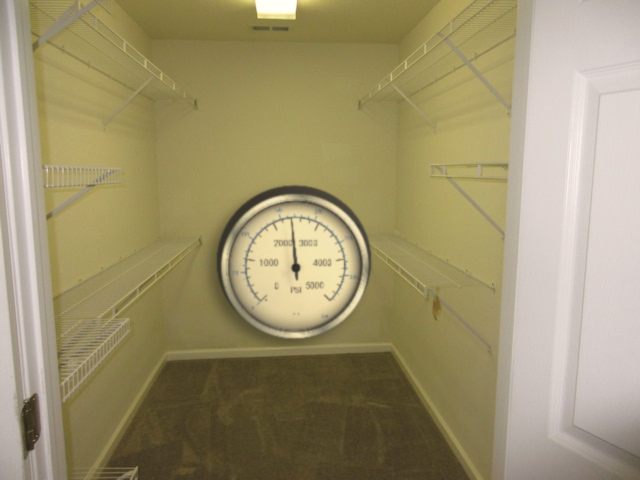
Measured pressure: 2400 psi
